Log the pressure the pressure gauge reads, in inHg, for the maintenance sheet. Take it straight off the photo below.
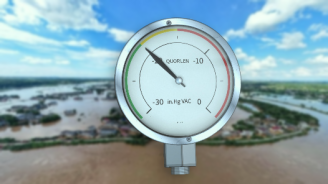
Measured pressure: -20 inHg
